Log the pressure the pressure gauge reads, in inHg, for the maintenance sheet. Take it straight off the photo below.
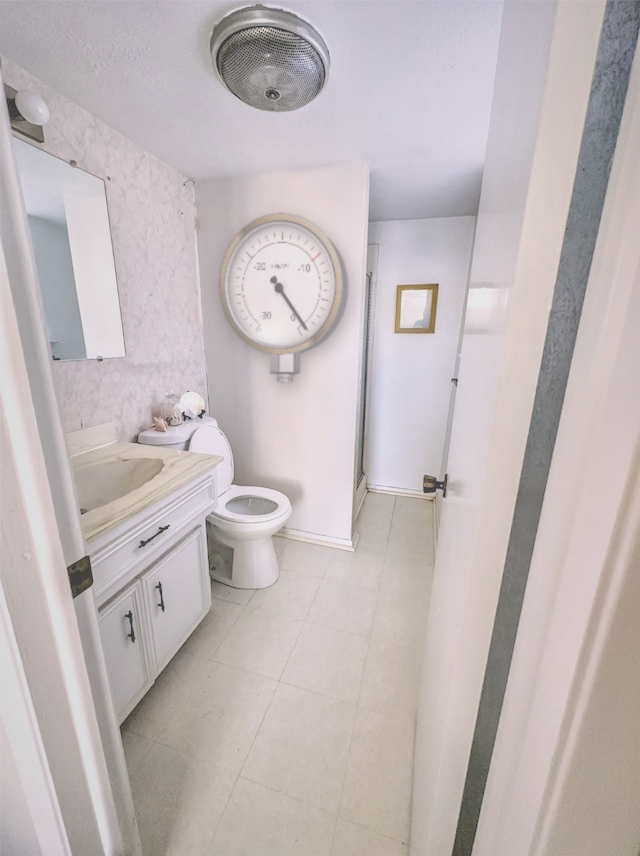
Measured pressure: -1 inHg
